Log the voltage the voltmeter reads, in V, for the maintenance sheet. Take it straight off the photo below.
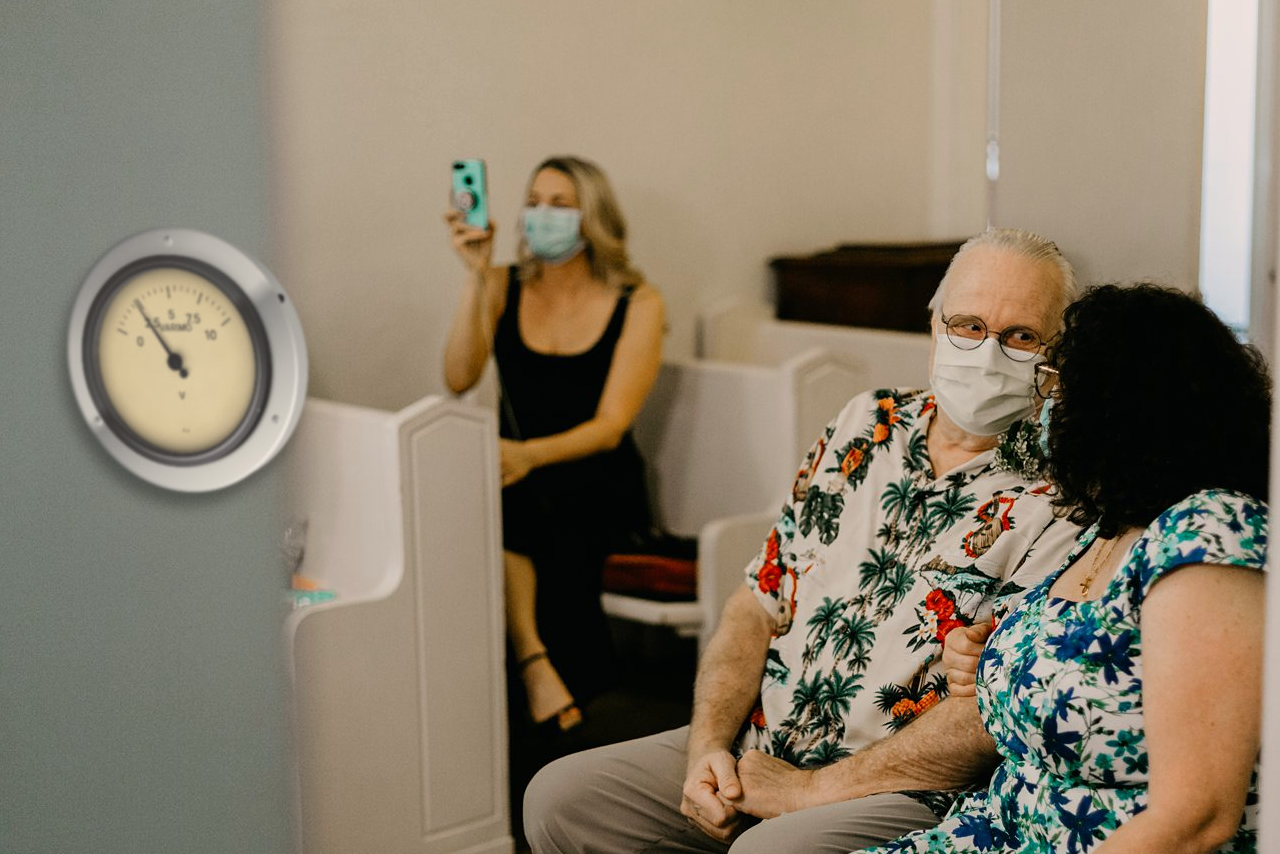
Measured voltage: 2.5 V
